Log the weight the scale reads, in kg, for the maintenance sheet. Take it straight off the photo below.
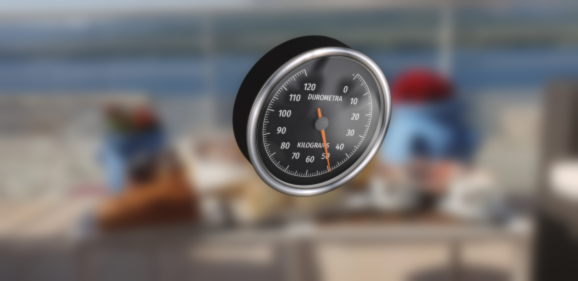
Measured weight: 50 kg
